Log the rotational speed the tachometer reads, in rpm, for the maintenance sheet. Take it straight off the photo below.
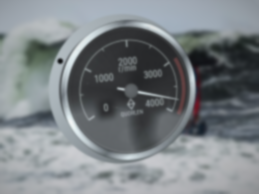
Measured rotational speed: 3750 rpm
